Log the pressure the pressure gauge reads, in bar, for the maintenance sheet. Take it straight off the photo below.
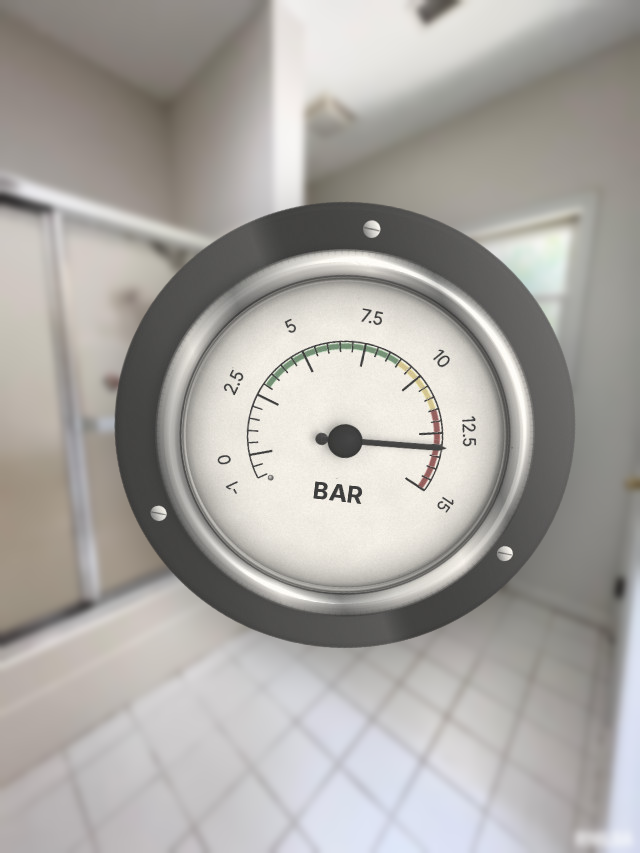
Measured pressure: 13 bar
